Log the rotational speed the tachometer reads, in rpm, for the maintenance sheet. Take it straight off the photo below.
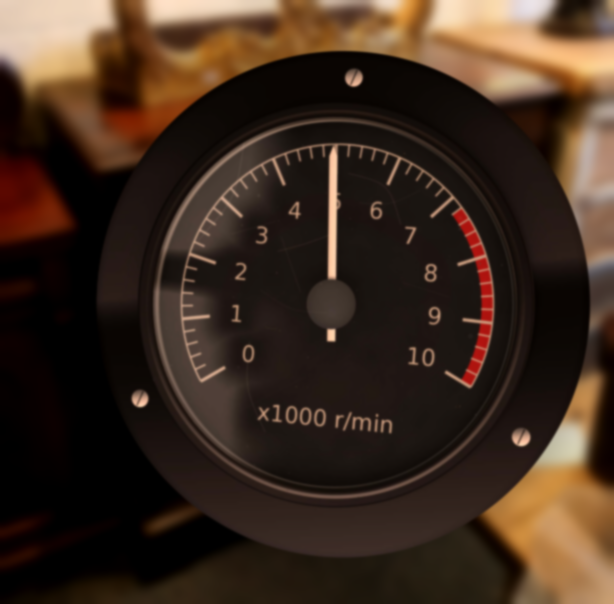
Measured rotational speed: 5000 rpm
